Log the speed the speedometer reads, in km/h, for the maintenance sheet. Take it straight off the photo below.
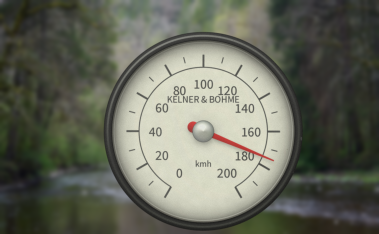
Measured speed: 175 km/h
